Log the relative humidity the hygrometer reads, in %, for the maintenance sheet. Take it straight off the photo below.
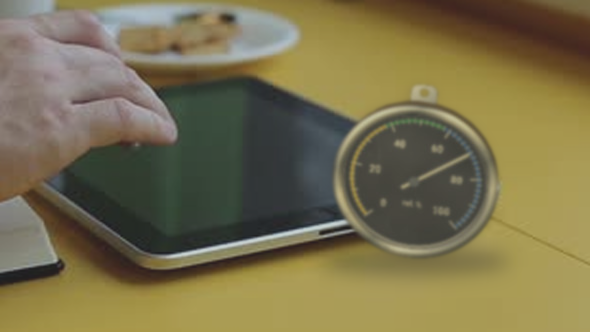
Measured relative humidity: 70 %
